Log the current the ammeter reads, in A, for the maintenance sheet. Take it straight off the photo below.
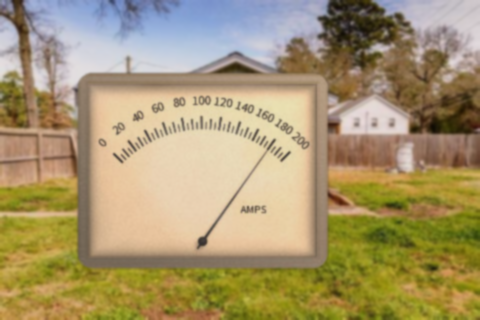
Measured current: 180 A
